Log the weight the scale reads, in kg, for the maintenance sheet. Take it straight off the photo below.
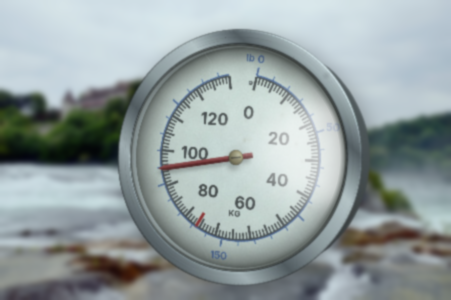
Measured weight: 95 kg
